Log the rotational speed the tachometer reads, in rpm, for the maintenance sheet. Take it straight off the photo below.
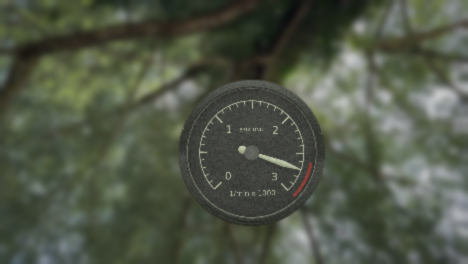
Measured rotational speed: 2700 rpm
